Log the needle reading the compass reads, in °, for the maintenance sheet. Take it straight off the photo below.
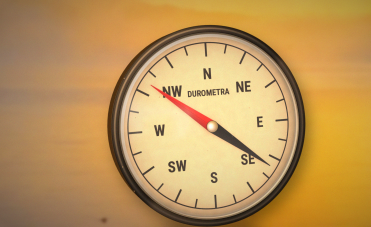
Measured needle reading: 307.5 °
